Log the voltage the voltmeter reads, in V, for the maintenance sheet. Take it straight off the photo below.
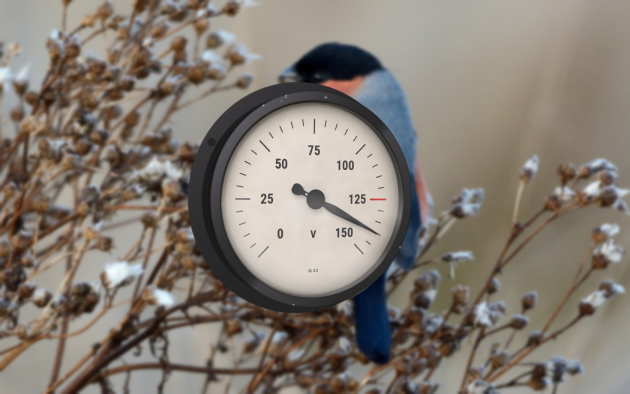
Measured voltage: 140 V
